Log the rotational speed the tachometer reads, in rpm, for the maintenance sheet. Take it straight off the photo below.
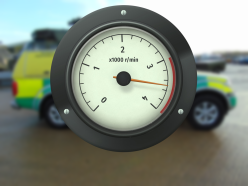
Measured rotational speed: 3500 rpm
